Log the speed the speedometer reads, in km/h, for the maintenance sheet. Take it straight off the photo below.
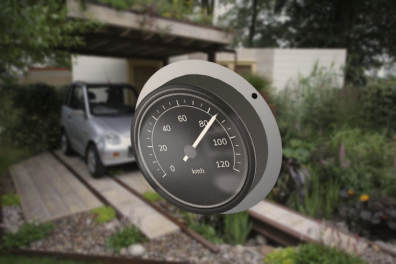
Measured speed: 85 km/h
